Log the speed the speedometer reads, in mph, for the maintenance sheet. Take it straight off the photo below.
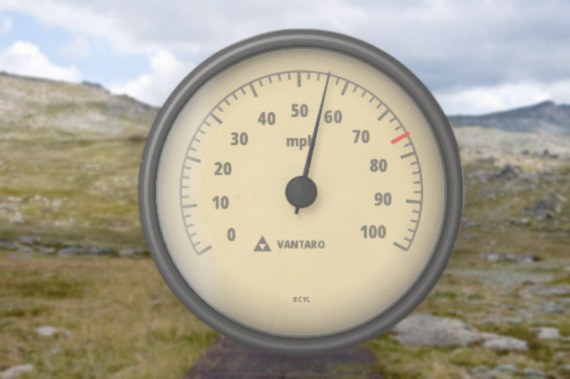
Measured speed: 56 mph
